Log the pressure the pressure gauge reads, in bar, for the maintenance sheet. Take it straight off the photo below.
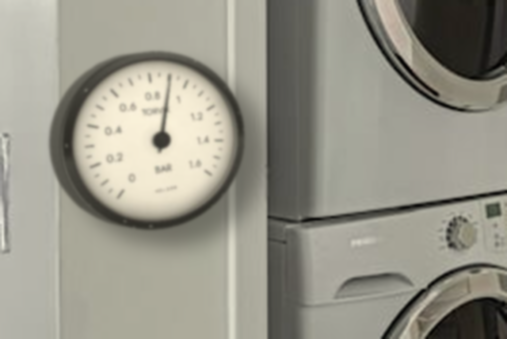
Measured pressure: 0.9 bar
